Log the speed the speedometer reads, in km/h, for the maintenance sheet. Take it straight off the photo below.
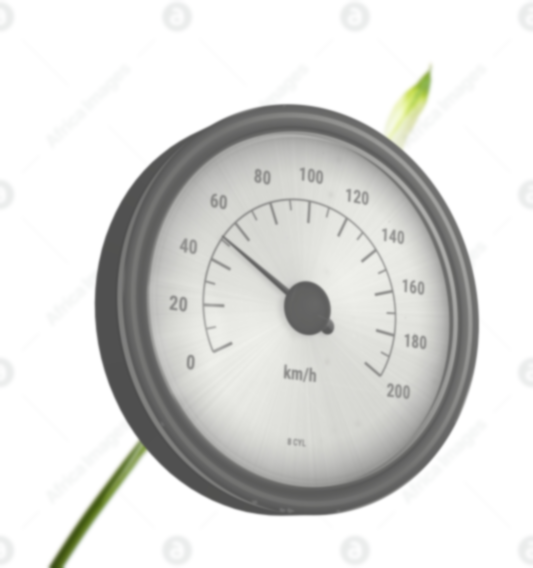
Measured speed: 50 km/h
